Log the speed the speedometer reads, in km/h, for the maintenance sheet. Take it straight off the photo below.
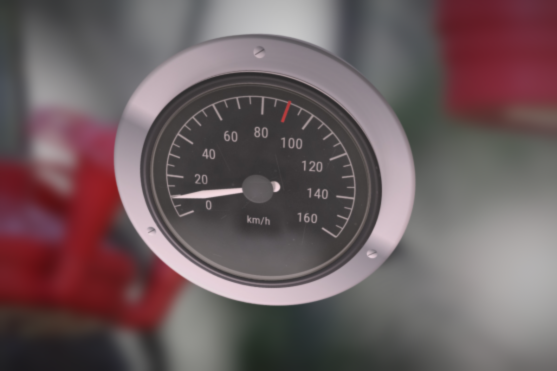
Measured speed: 10 km/h
